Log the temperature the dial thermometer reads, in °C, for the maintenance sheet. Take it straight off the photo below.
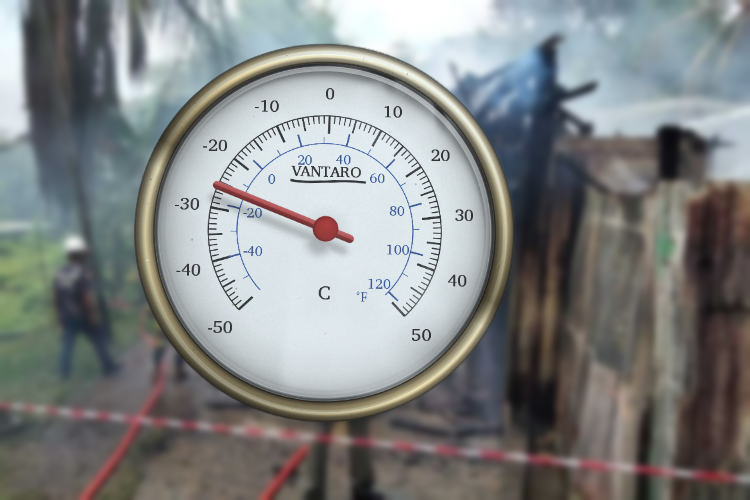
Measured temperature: -26 °C
